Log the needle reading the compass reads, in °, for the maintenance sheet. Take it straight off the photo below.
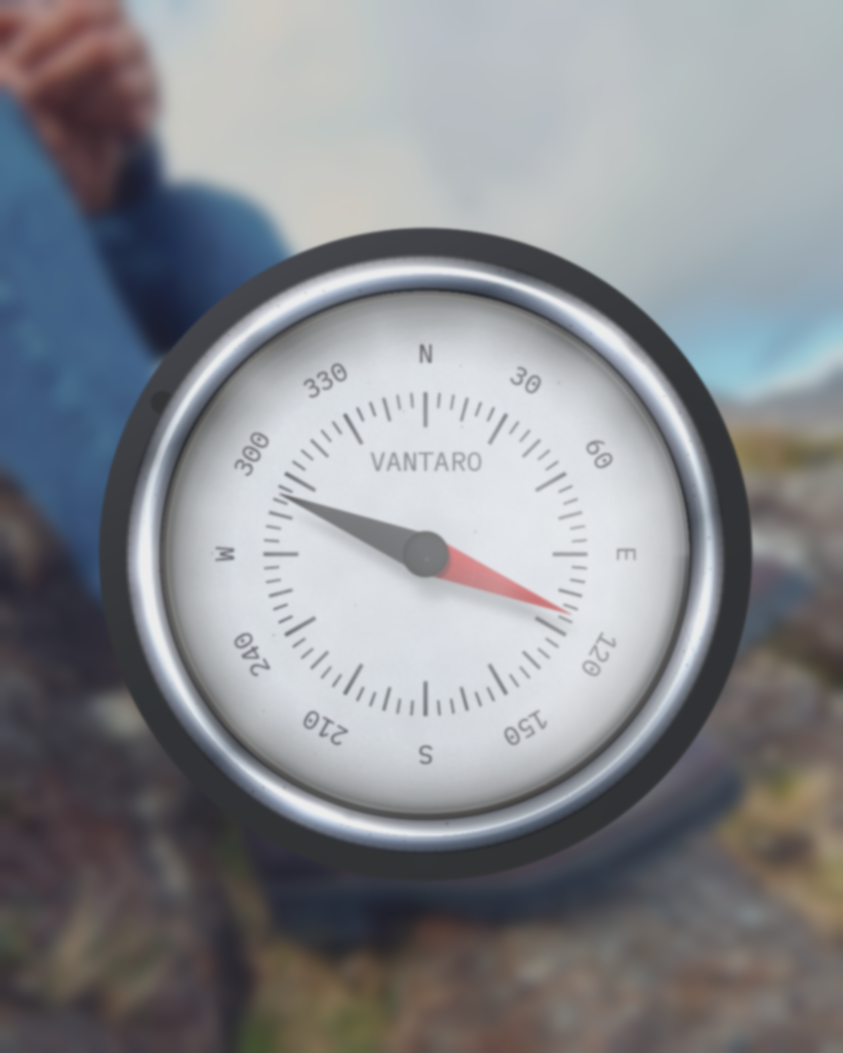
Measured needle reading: 112.5 °
